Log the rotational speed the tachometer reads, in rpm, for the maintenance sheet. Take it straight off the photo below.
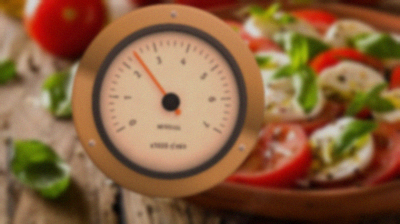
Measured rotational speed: 2400 rpm
